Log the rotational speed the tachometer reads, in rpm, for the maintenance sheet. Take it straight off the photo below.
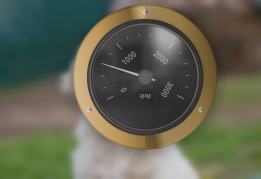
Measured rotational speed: 600 rpm
